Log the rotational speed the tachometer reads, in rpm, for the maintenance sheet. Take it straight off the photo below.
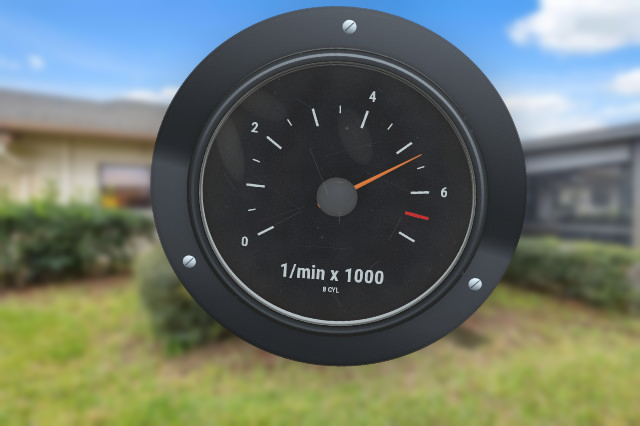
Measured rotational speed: 5250 rpm
